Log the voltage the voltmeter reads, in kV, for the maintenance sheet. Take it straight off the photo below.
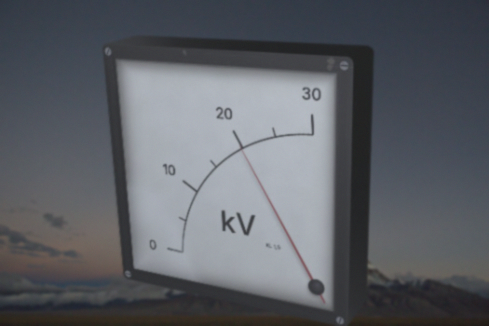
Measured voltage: 20 kV
